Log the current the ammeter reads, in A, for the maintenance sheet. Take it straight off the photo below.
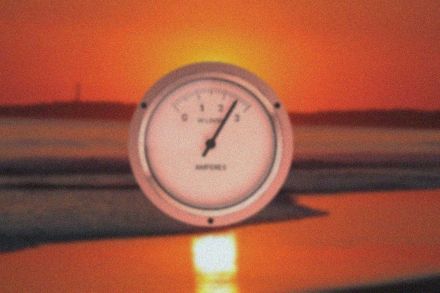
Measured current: 2.5 A
